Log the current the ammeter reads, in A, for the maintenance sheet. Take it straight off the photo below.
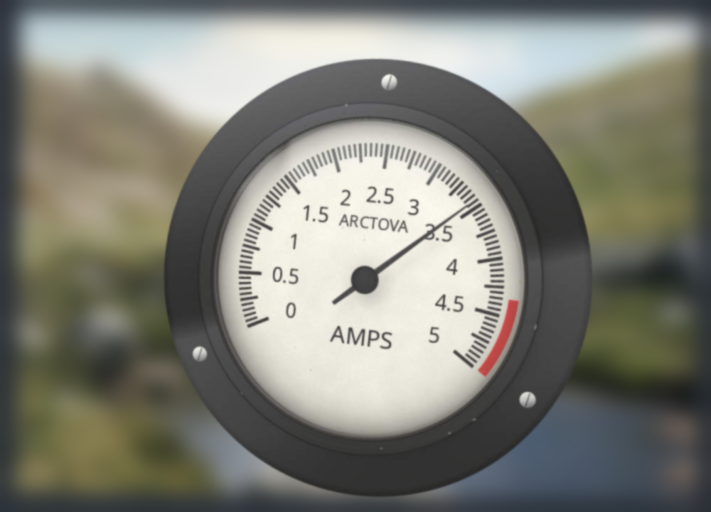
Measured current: 3.45 A
